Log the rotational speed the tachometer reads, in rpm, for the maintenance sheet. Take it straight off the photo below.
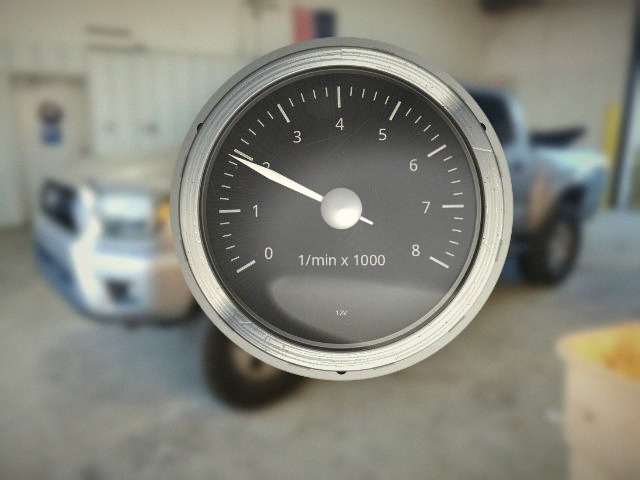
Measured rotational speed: 1900 rpm
